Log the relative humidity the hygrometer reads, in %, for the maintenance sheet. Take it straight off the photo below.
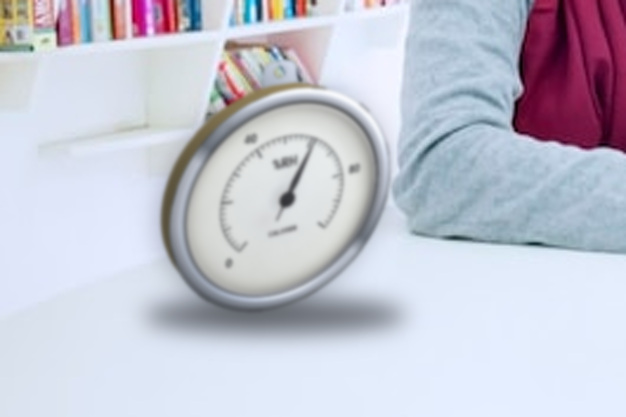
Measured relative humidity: 60 %
